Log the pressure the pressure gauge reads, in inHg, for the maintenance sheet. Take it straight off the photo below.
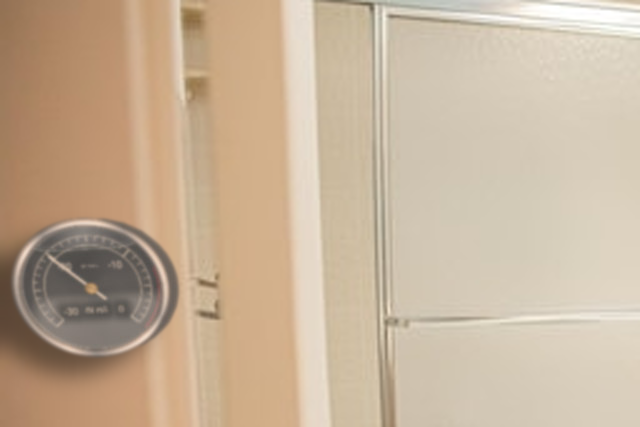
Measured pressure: -20 inHg
